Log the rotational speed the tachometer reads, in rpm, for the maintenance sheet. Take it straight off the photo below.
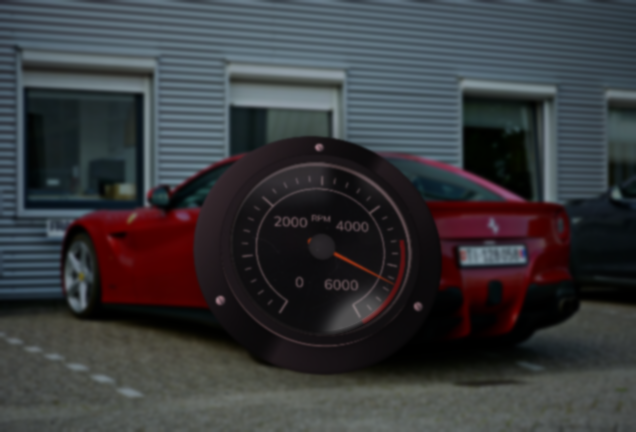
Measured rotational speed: 5300 rpm
